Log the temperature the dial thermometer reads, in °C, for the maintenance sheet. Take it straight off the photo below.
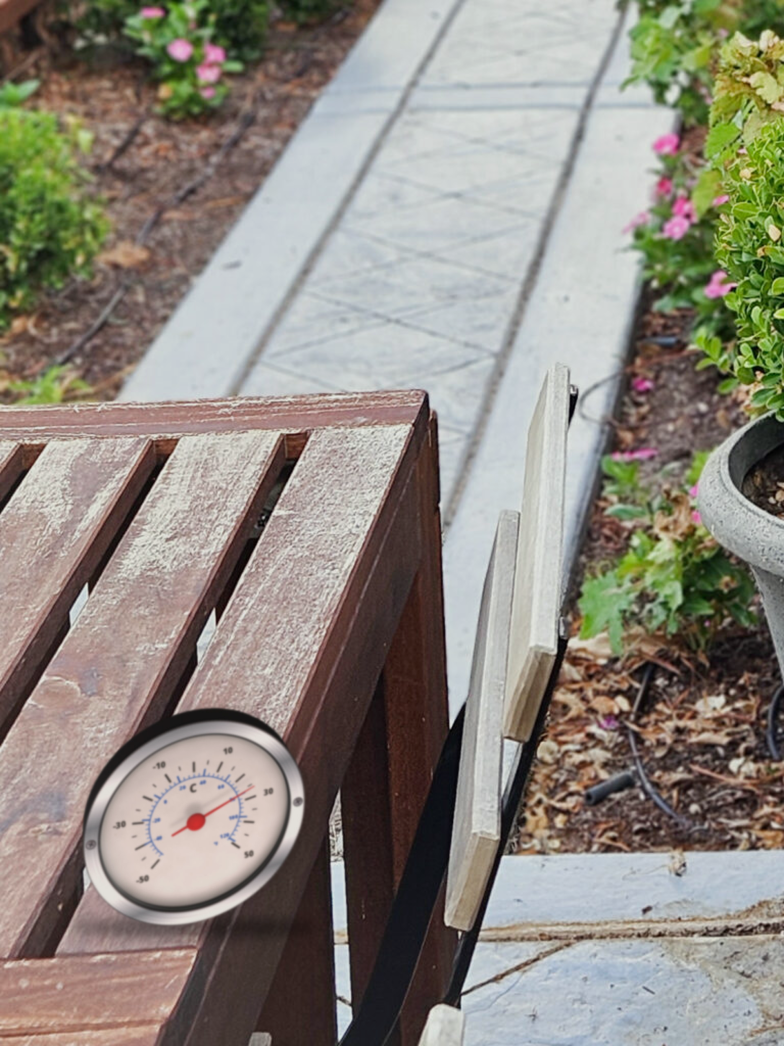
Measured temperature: 25 °C
